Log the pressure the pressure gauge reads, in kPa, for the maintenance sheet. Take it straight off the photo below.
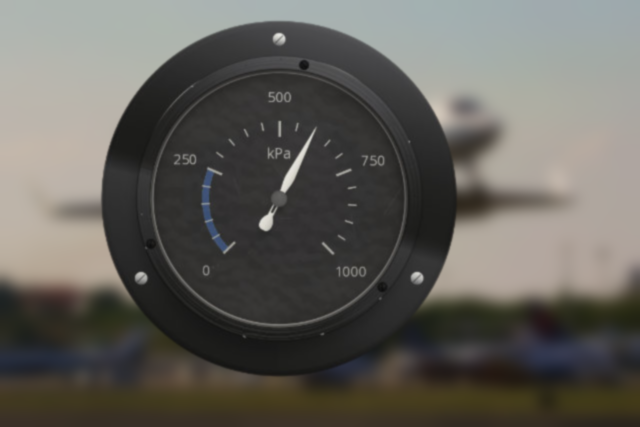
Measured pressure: 600 kPa
